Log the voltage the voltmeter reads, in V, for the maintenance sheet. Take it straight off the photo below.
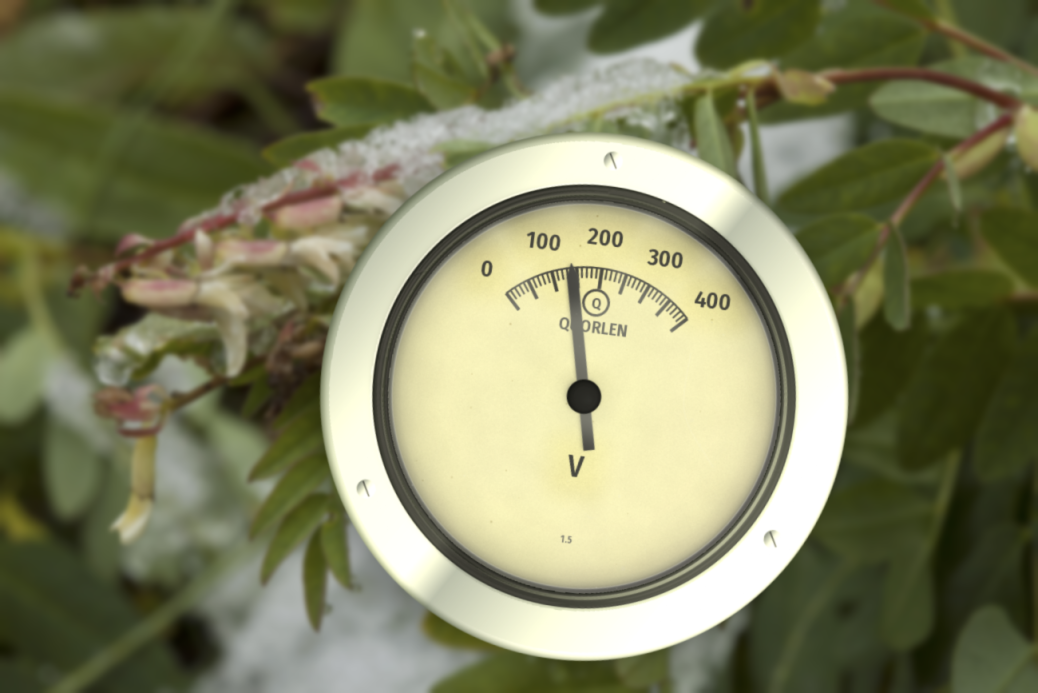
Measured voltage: 140 V
